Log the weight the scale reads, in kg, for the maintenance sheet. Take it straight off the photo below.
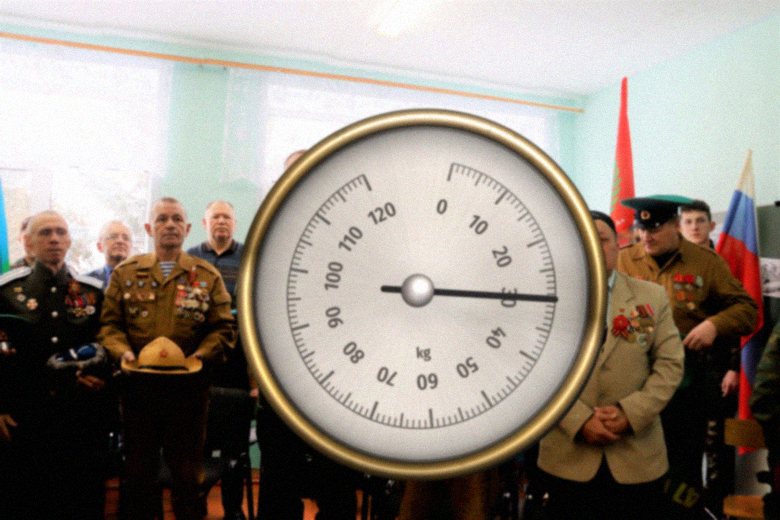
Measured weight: 30 kg
